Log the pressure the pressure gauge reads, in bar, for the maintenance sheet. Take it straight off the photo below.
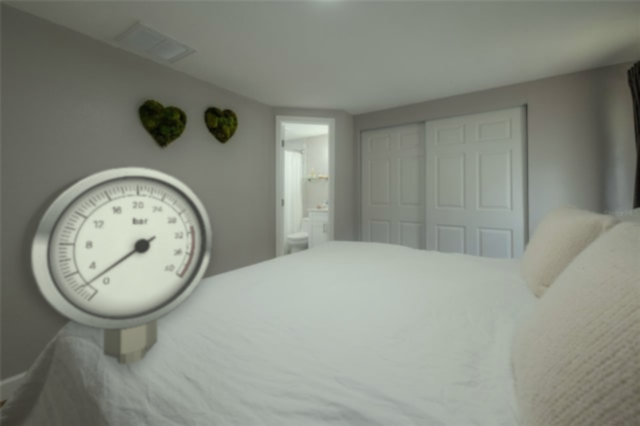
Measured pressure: 2 bar
